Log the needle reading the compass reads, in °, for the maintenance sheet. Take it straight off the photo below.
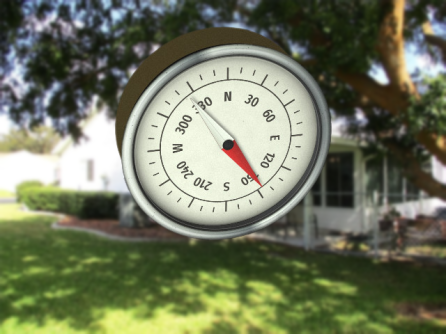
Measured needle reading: 145 °
